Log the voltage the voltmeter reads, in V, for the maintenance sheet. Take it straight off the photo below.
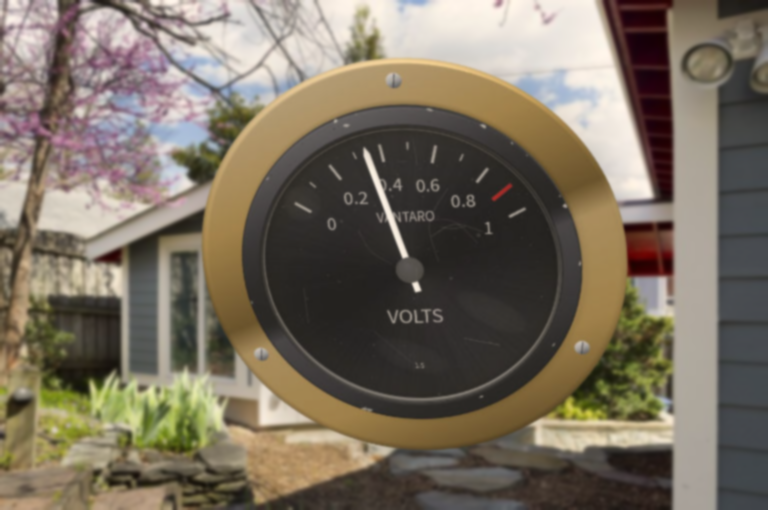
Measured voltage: 0.35 V
